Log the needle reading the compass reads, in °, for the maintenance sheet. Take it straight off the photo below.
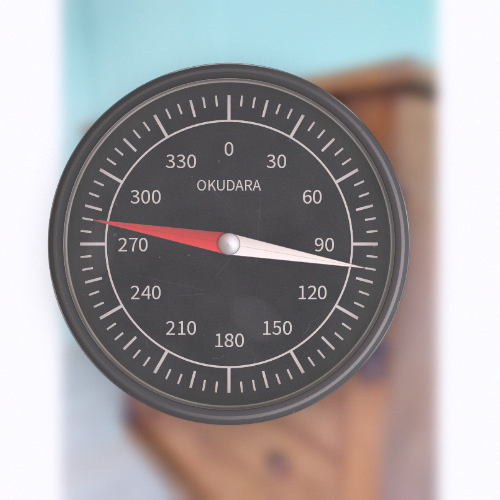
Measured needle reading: 280 °
